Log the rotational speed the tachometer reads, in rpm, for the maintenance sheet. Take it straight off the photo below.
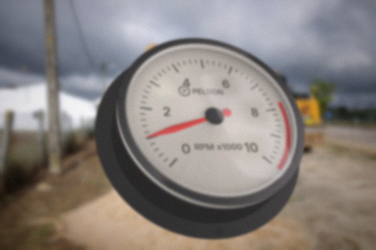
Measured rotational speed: 1000 rpm
